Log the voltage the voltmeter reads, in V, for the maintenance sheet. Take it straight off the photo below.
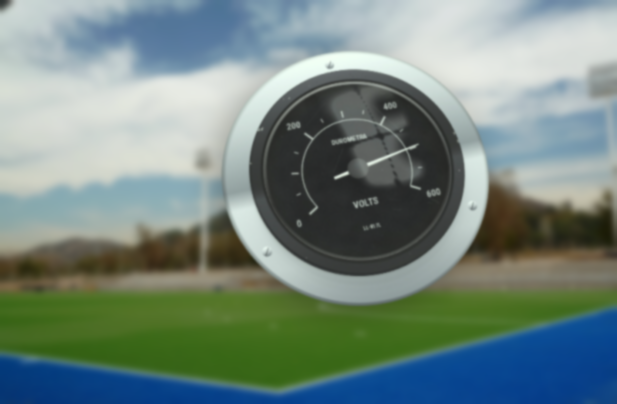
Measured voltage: 500 V
